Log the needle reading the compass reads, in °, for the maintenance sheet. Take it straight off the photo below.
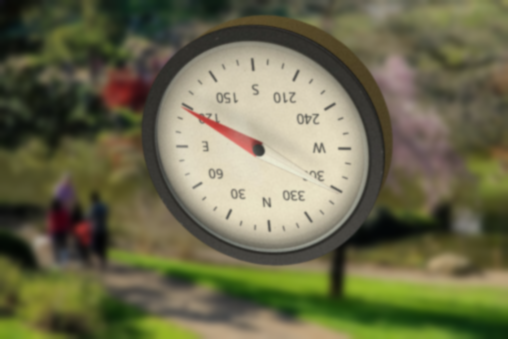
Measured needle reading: 120 °
